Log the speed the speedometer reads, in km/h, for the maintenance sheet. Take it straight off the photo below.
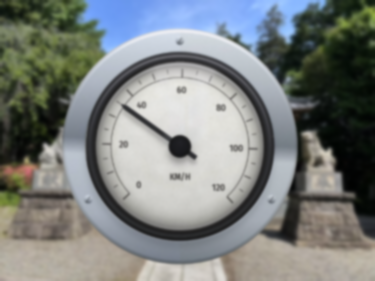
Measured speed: 35 km/h
